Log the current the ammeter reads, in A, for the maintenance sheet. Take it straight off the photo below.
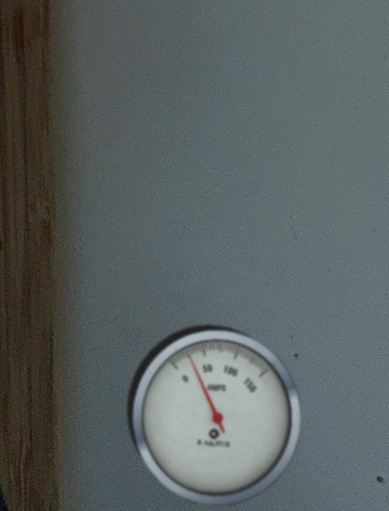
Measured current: 25 A
